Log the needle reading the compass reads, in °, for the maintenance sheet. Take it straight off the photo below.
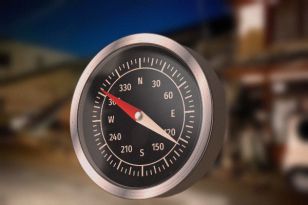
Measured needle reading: 305 °
